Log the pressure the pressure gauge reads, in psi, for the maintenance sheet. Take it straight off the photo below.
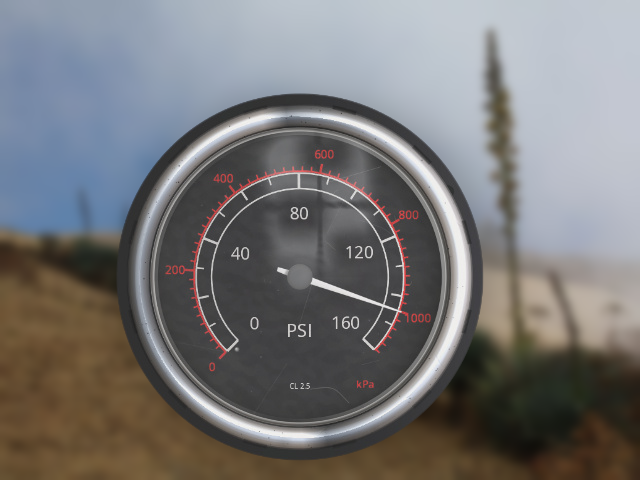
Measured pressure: 145 psi
